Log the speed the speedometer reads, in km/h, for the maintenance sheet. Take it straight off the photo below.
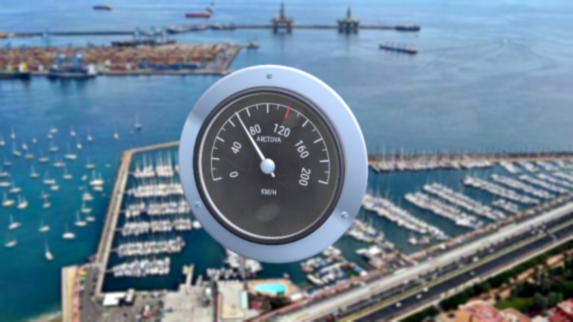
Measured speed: 70 km/h
